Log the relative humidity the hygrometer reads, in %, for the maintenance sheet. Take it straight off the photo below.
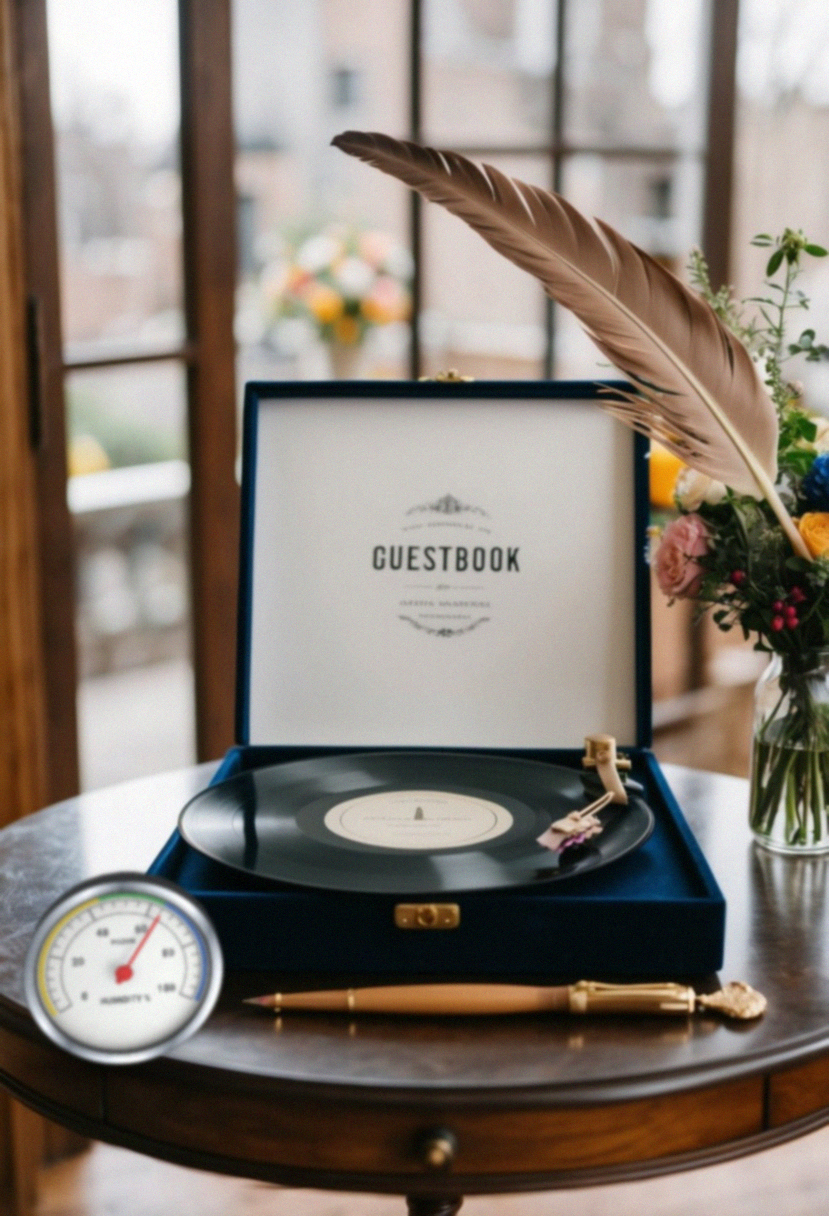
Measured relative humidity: 64 %
